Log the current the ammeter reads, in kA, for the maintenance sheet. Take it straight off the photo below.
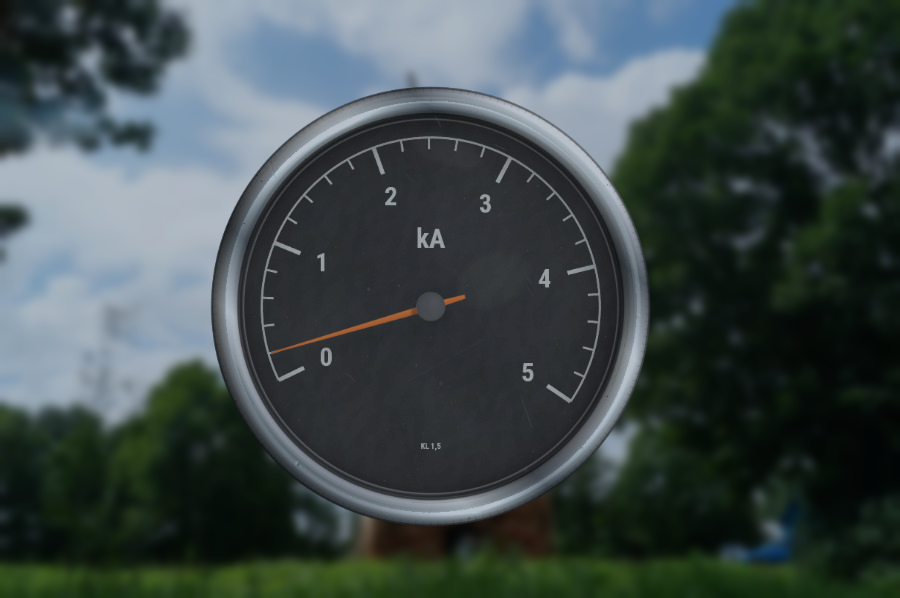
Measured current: 0.2 kA
